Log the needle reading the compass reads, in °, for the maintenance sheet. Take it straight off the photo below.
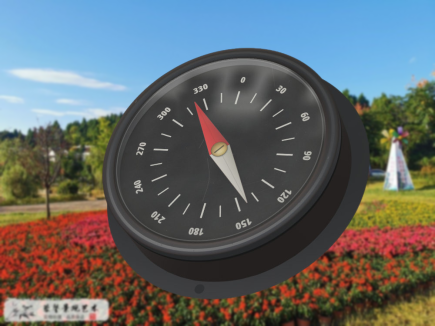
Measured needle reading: 322.5 °
